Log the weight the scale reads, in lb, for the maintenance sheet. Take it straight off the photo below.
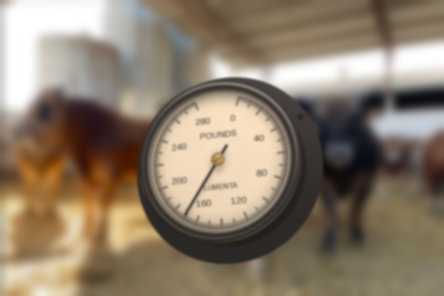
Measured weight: 170 lb
